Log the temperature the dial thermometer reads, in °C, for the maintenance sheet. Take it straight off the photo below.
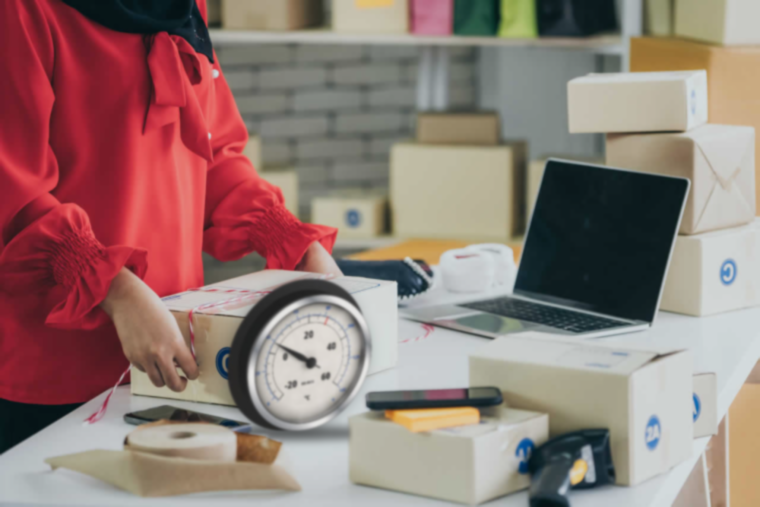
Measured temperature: 4 °C
